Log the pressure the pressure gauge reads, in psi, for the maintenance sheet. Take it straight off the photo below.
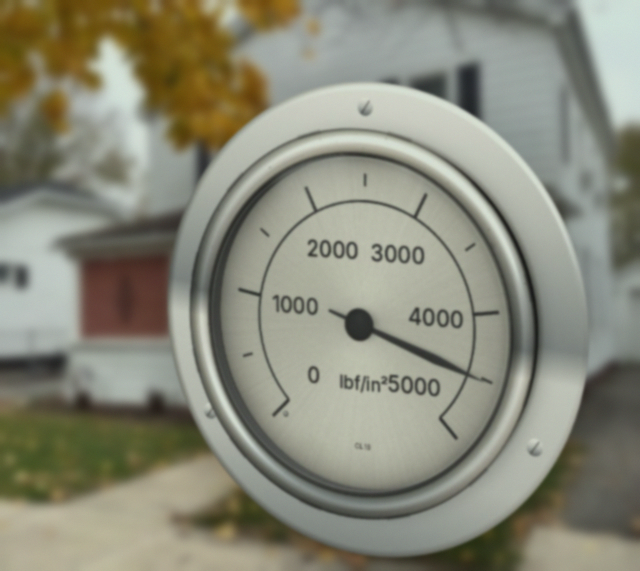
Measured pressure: 4500 psi
